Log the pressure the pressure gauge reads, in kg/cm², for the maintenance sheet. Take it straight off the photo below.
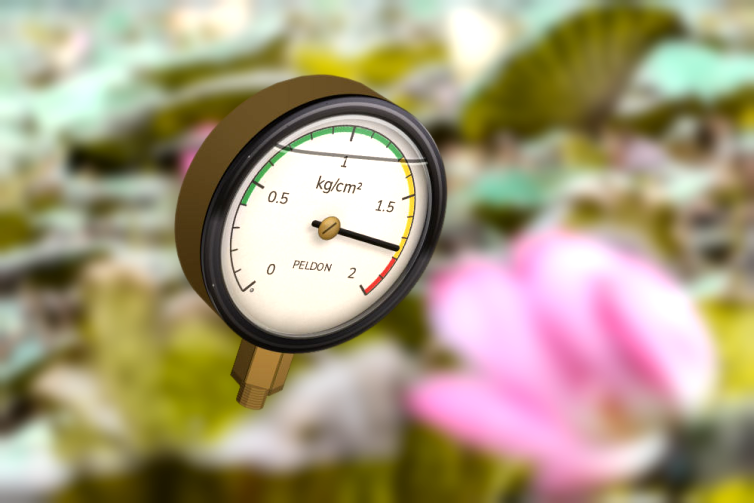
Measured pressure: 1.75 kg/cm²
